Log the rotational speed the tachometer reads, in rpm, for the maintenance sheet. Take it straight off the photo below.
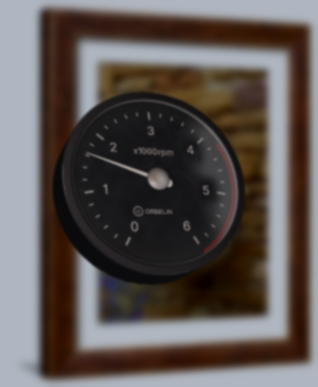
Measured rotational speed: 1600 rpm
